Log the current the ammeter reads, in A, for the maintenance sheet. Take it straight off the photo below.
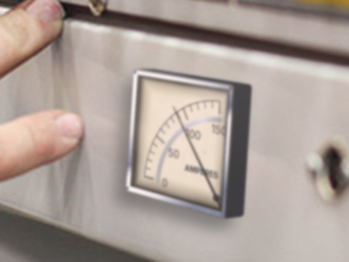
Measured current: 90 A
